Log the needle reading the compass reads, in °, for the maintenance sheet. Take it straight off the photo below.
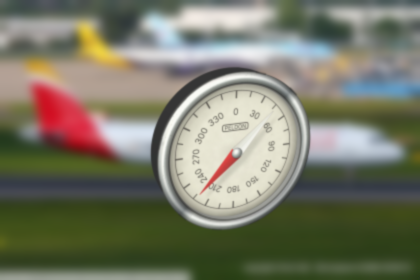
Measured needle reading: 225 °
